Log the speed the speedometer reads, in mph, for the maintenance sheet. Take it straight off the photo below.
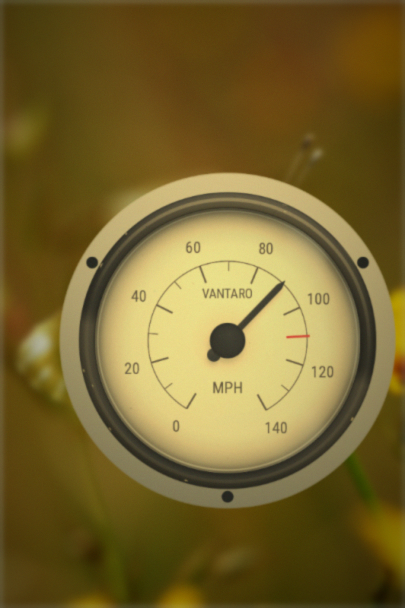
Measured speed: 90 mph
